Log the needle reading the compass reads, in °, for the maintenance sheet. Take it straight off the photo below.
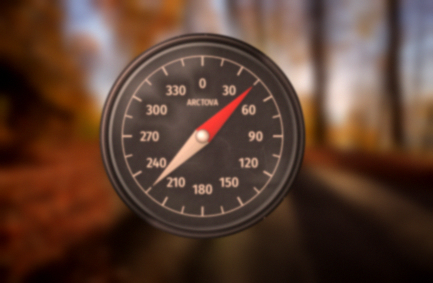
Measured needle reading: 45 °
